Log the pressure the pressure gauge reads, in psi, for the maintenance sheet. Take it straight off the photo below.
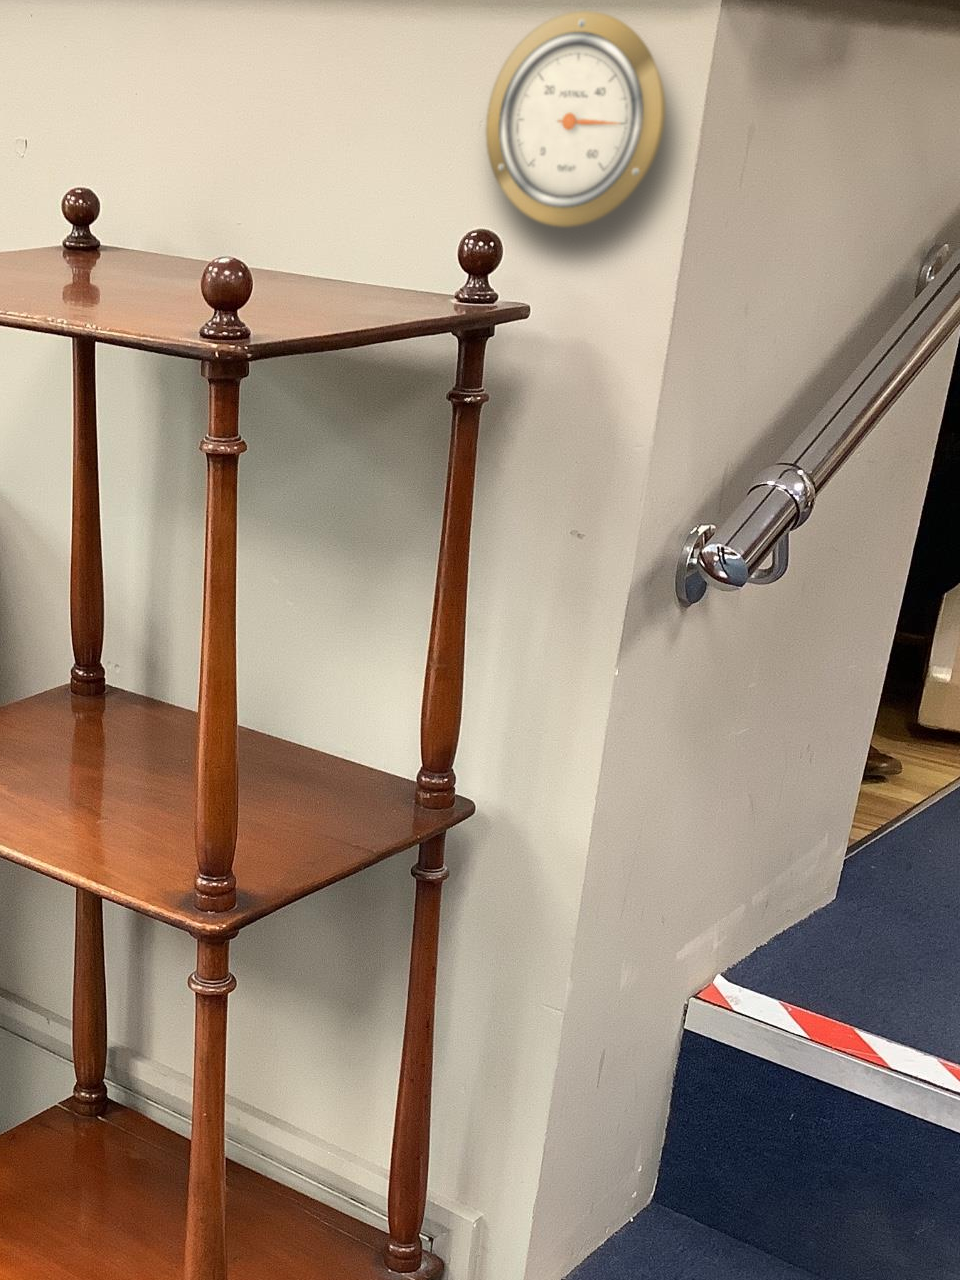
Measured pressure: 50 psi
